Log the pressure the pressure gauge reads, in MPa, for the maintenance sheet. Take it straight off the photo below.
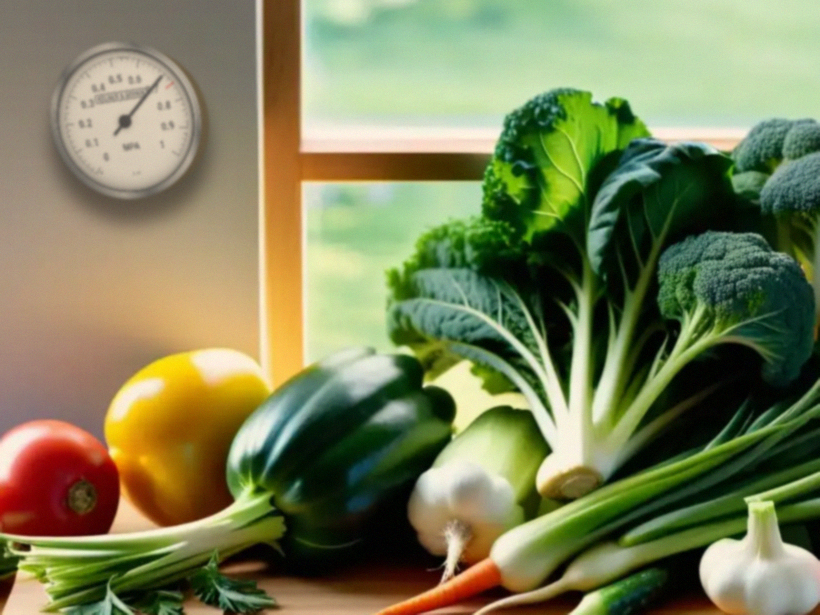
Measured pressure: 0.7 MPa
